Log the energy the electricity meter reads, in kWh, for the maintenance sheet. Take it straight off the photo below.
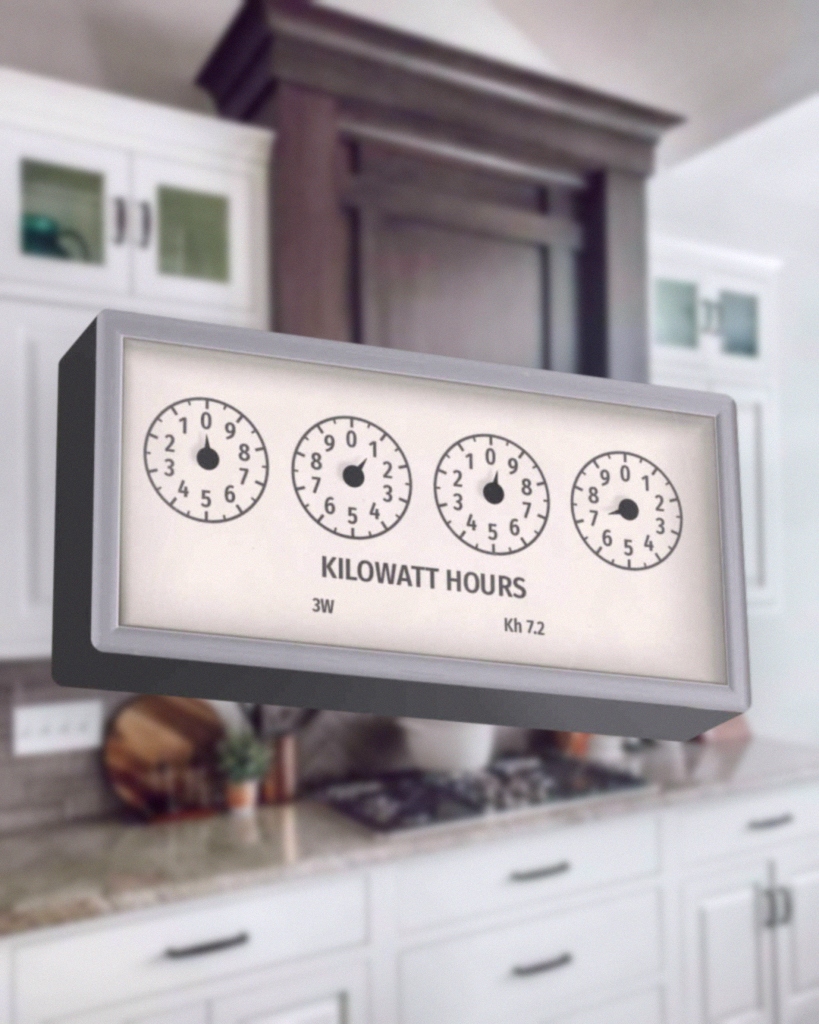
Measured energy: 97 kWh
